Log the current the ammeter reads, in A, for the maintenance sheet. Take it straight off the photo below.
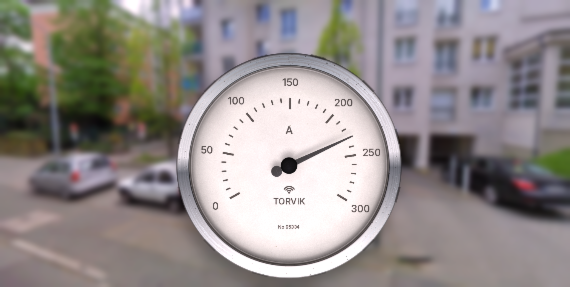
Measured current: 230 A
